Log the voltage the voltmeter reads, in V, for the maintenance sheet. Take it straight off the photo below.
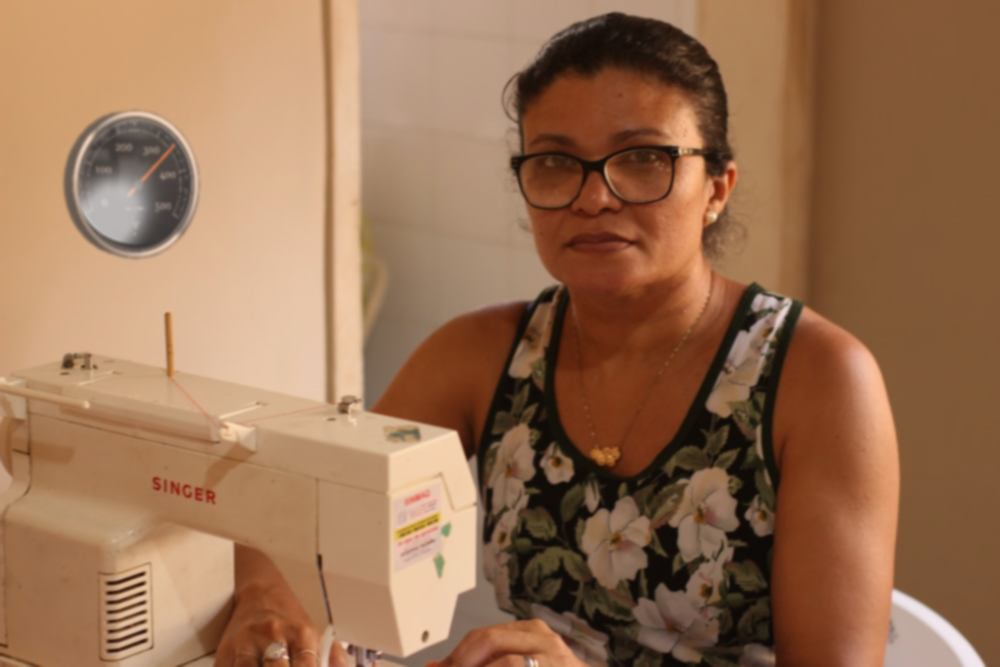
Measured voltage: 340 V
